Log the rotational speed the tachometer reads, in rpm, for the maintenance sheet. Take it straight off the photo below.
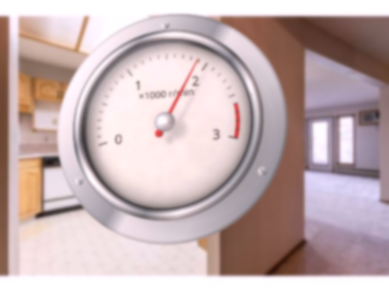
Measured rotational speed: 1900 rpm
